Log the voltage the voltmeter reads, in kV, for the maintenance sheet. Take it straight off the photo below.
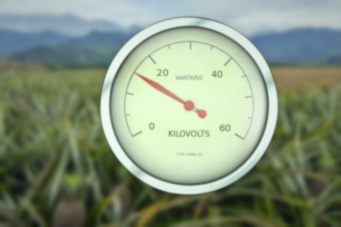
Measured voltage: 15 kV
